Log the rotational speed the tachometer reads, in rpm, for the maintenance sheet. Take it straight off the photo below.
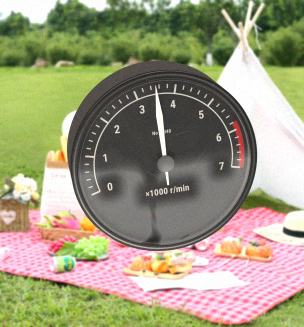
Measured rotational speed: 3500 rpm
